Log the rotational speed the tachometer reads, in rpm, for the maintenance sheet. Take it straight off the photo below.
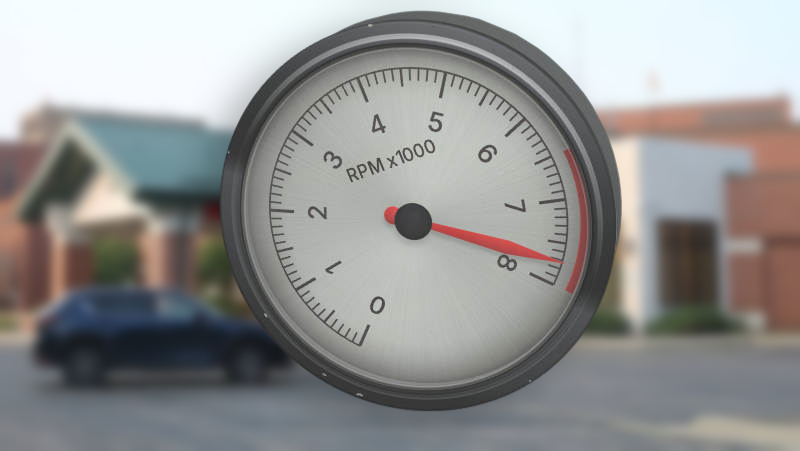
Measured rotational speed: 7700 rpm
